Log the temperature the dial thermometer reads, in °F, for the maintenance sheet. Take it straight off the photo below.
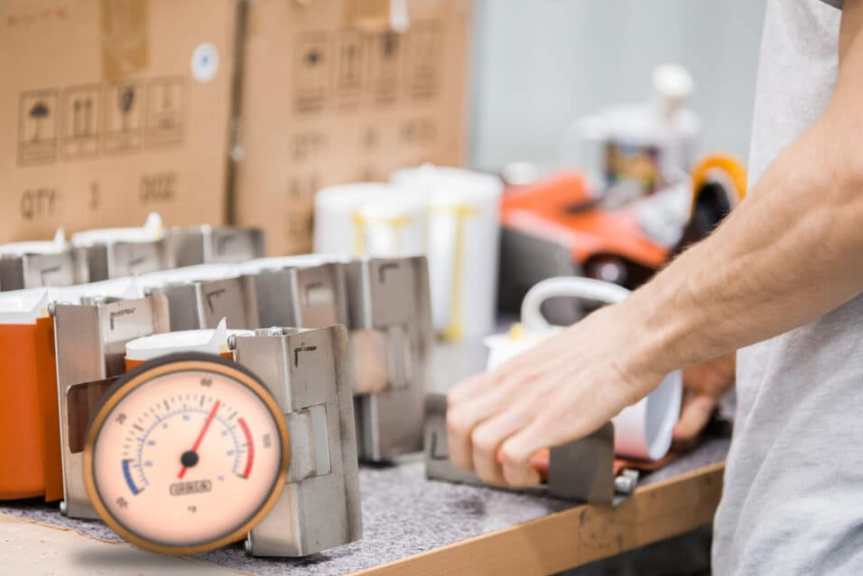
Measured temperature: 68 °F
